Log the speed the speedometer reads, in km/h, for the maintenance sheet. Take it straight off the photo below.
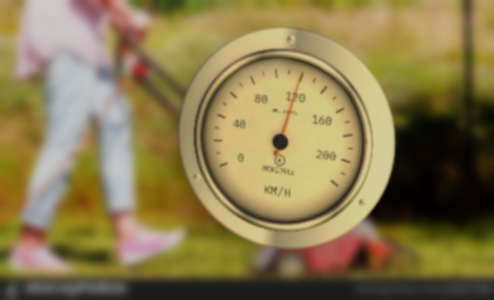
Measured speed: 120 km/h
